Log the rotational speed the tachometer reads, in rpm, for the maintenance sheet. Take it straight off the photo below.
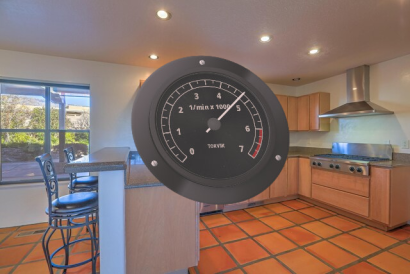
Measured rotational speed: 4750 rpm
